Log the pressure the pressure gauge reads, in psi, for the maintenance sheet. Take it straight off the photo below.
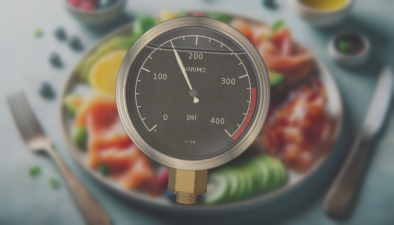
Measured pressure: 160 psi
